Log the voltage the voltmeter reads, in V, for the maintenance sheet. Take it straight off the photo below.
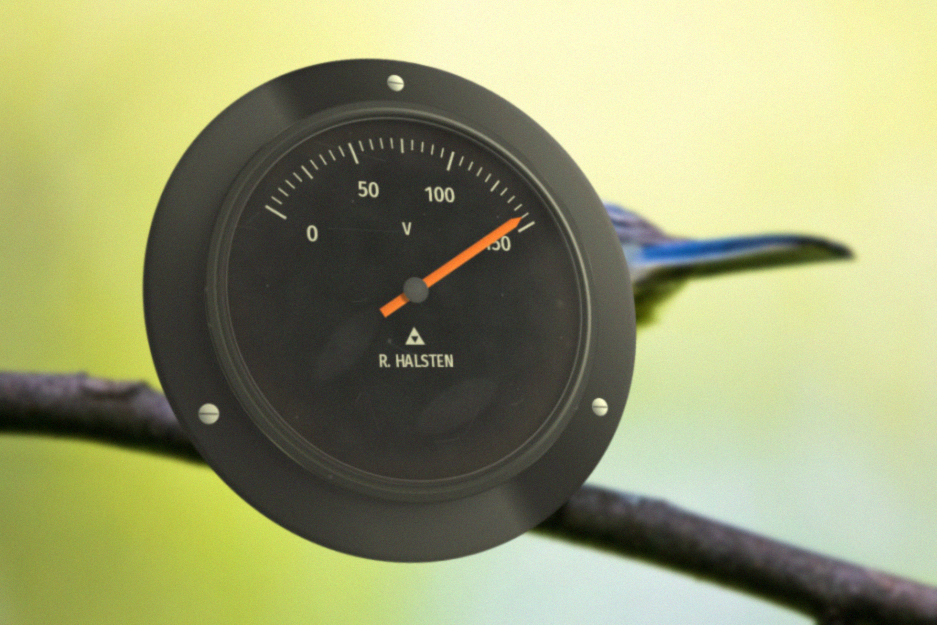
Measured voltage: 145 V
